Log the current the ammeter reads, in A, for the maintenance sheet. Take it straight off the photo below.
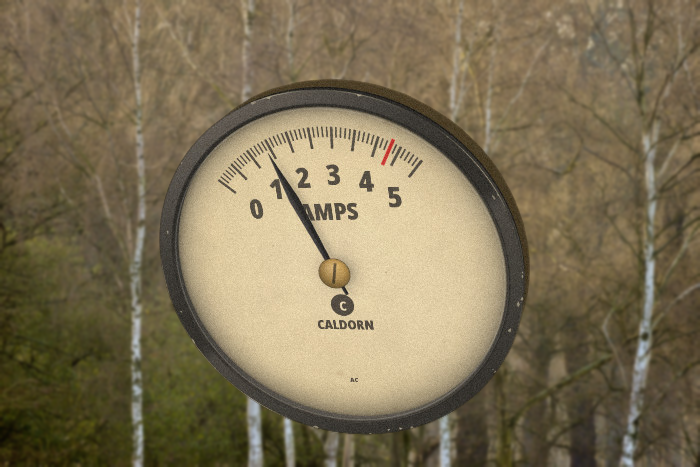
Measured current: 1.5 A
